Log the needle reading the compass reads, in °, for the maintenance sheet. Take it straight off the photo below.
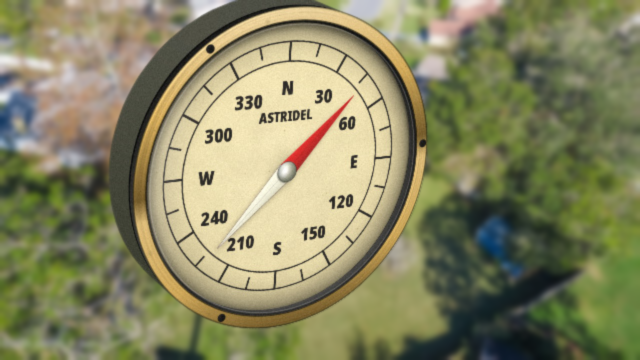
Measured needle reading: 45 °
